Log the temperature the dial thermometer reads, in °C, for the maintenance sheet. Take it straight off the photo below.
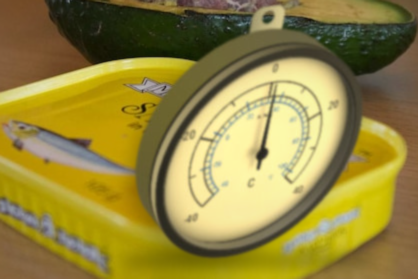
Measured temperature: 0 °C
